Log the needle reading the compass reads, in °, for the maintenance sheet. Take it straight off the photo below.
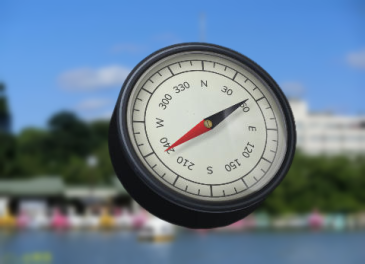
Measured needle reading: 235 °
